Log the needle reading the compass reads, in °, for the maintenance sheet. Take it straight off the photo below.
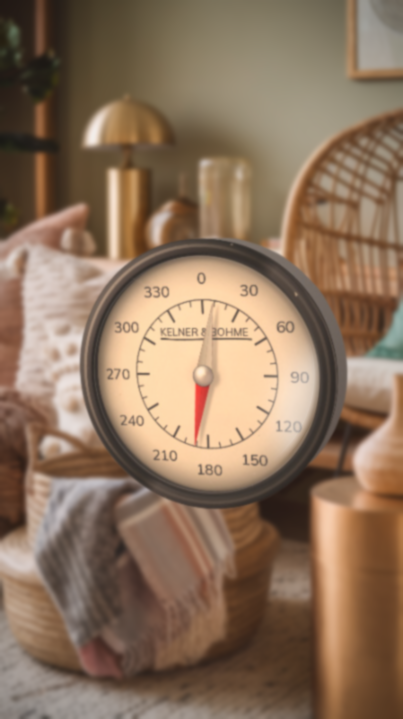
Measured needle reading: 190 °
